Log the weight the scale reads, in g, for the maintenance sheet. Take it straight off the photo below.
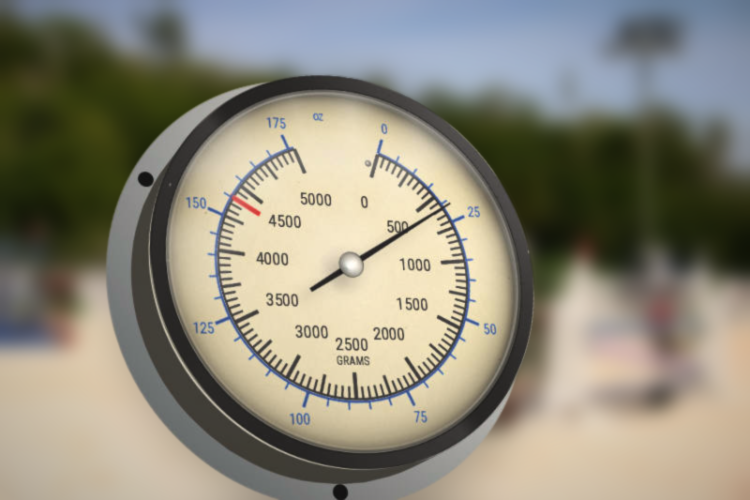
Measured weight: 600 g
